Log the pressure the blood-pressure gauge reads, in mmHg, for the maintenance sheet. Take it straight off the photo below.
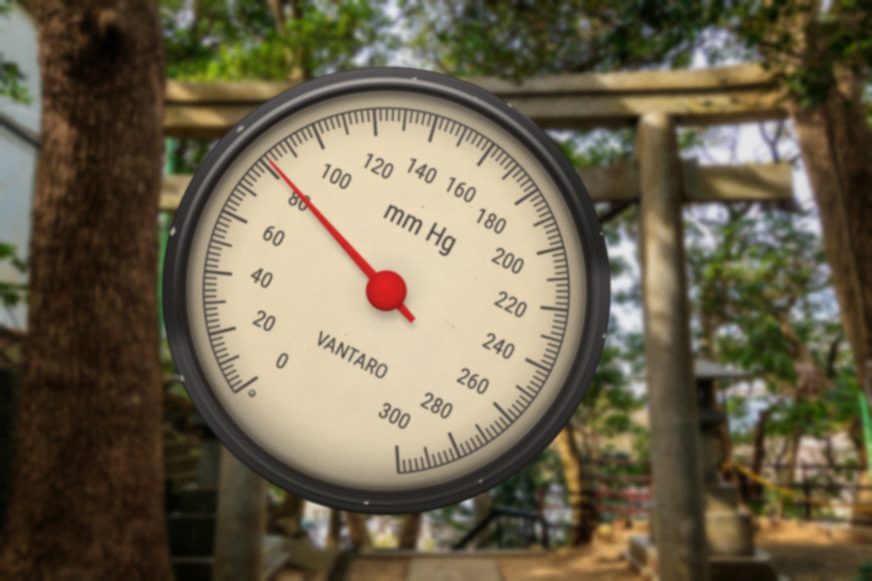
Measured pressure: 82 mmHg
